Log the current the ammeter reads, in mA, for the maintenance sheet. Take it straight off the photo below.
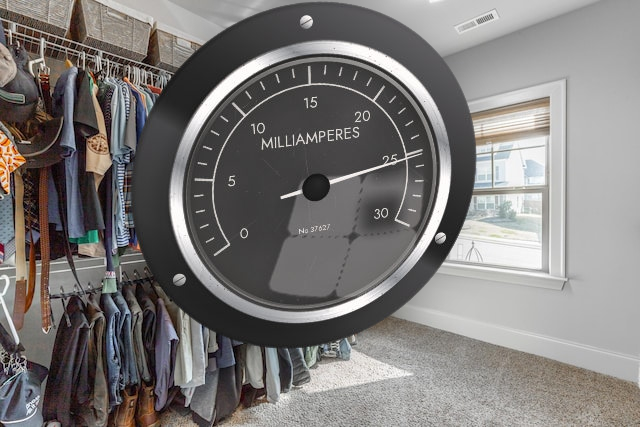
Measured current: 25 mA
